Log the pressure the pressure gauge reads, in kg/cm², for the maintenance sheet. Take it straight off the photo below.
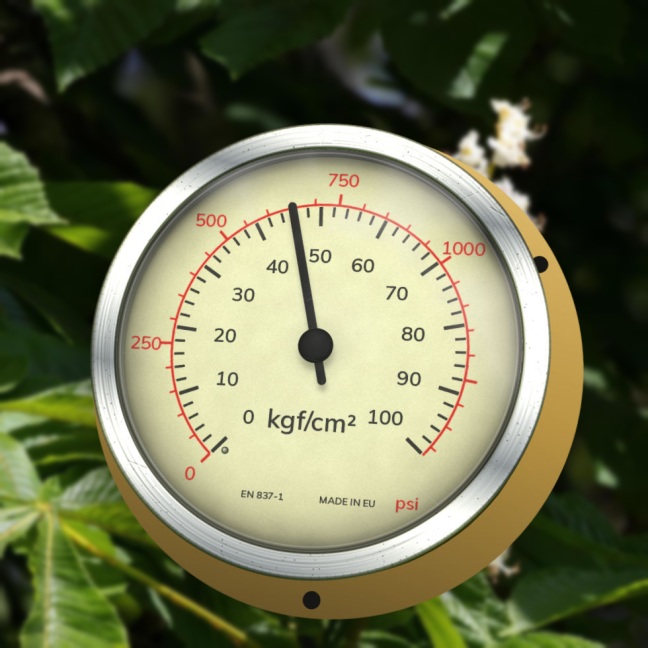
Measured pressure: 46 kg/cm²
